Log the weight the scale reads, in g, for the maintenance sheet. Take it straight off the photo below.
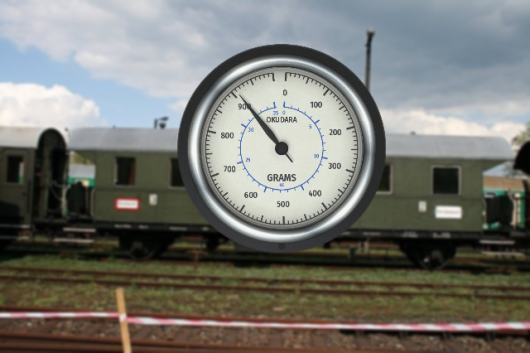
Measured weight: 910 g
